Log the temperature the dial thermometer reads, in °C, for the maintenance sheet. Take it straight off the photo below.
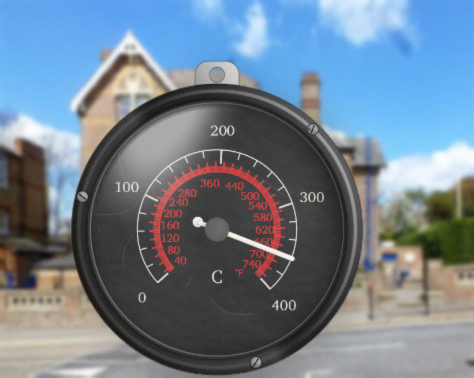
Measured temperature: 360 °C
